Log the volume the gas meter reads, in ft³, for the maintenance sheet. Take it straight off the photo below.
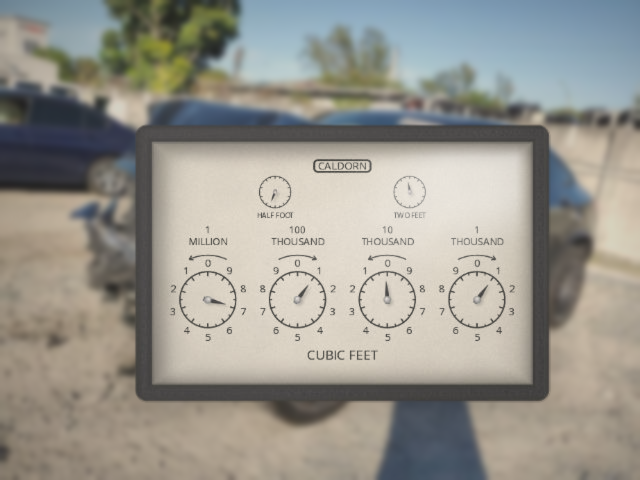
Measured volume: 710100 ft³
